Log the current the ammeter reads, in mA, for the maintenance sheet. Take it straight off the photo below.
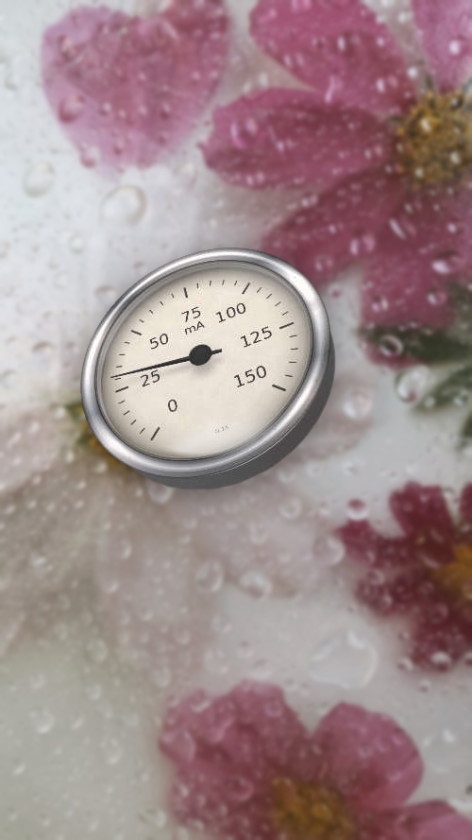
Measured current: 30 mA
